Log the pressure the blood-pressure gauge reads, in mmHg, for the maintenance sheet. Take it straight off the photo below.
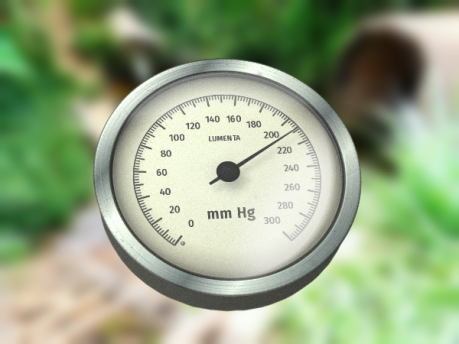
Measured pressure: 210 mmHg
